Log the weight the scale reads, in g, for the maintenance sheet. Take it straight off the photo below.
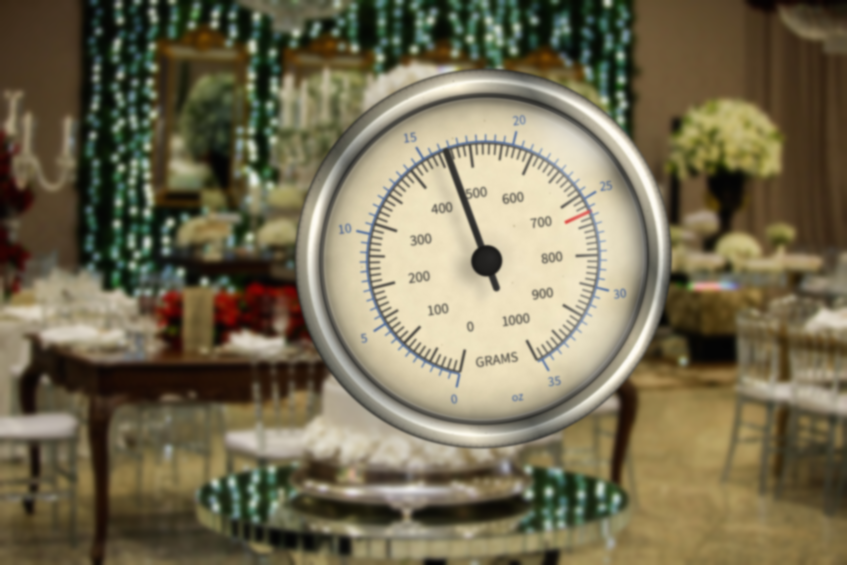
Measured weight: 460 g
